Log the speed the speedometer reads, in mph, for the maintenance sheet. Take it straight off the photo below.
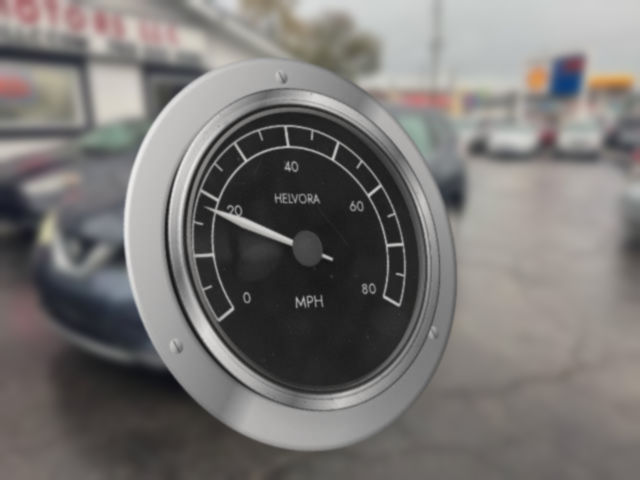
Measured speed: 17.5 mph
